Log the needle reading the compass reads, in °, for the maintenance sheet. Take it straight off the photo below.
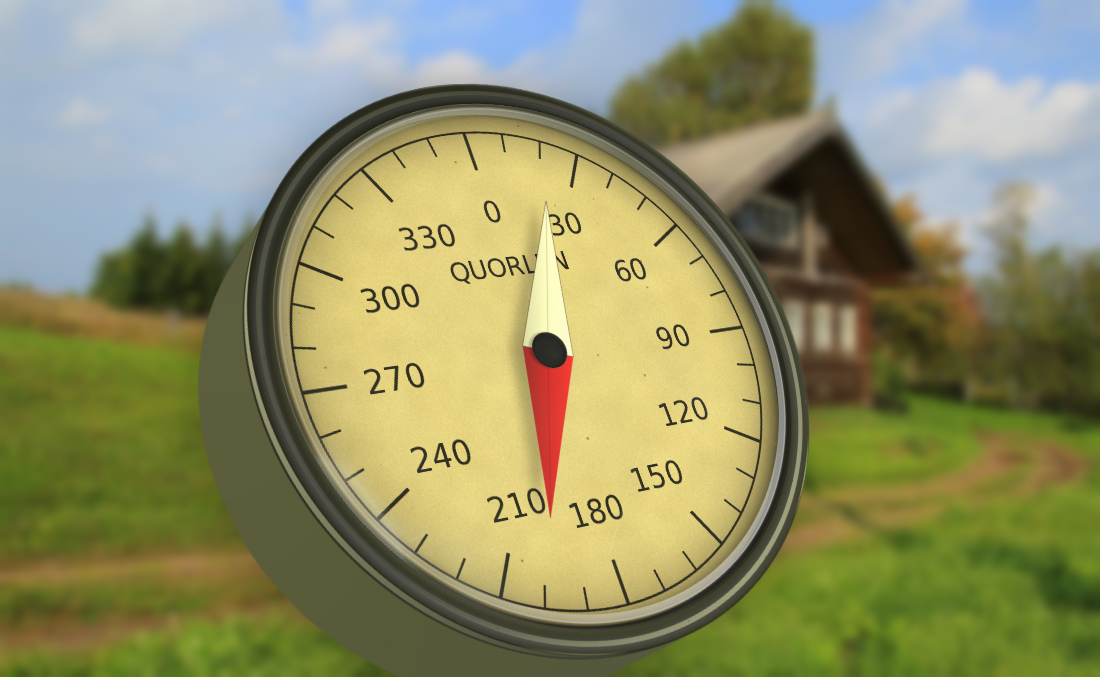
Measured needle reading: 200 °
